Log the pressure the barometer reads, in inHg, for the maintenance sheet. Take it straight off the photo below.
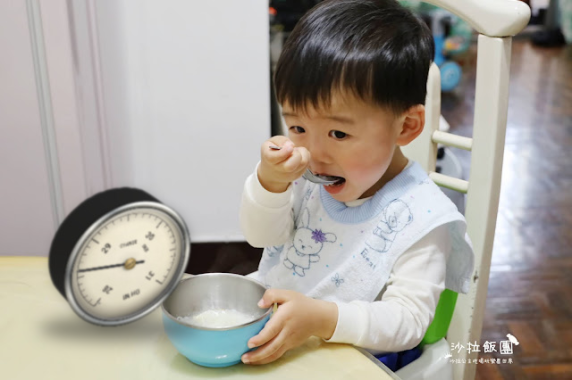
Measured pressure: 28.6 inHg
